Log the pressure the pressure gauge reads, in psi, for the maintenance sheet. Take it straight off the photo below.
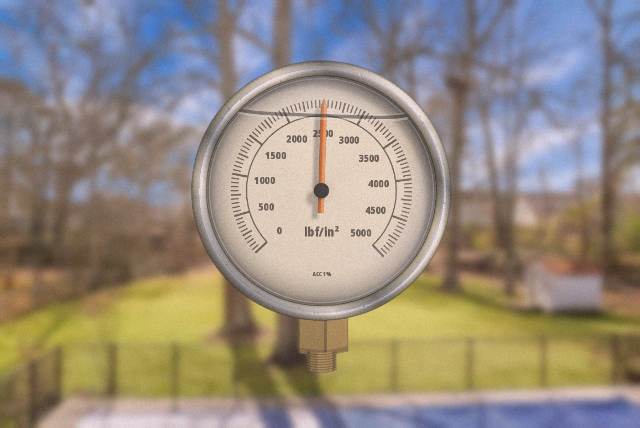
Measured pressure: 2500 psi
